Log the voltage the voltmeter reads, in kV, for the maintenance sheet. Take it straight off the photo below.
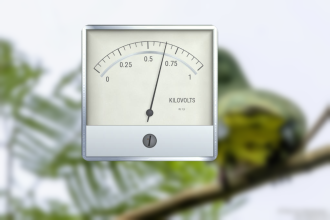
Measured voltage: 0.65 kV
